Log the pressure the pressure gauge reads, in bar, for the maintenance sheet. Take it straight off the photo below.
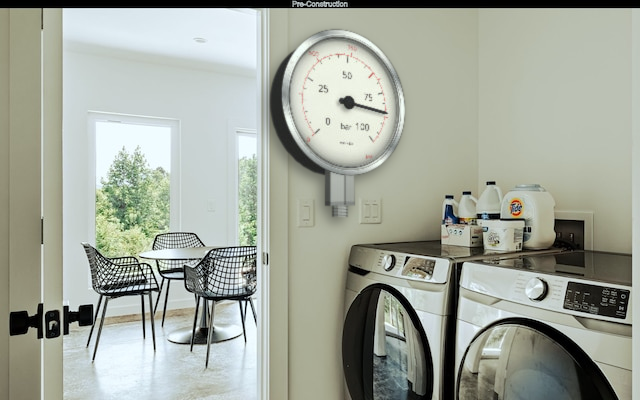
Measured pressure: 85 bar
